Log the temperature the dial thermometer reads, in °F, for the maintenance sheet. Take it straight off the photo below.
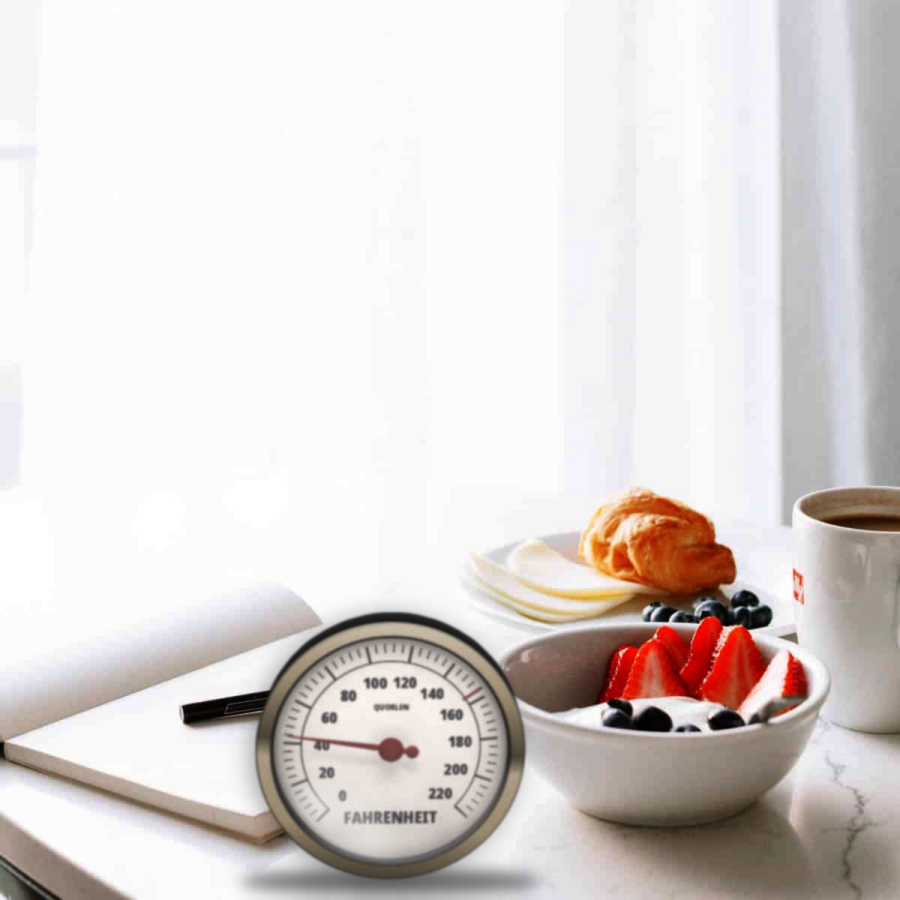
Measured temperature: 44 °F
